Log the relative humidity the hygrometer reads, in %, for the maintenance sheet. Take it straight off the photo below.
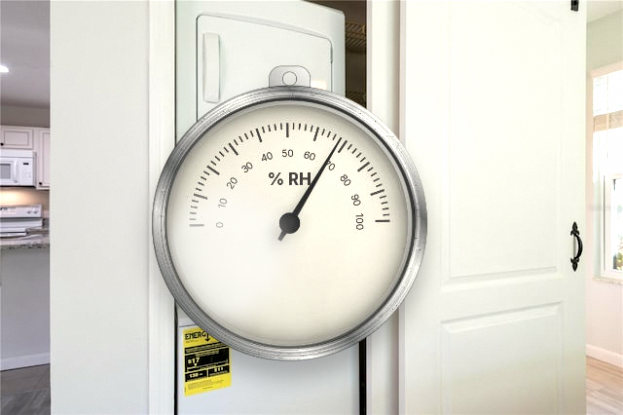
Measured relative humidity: 68 %
